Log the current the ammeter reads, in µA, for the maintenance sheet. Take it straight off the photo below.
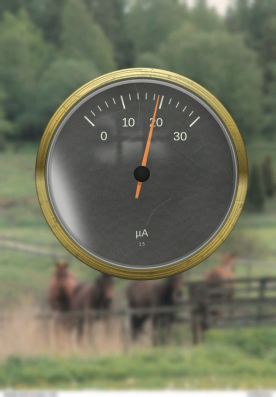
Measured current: 19 µA
